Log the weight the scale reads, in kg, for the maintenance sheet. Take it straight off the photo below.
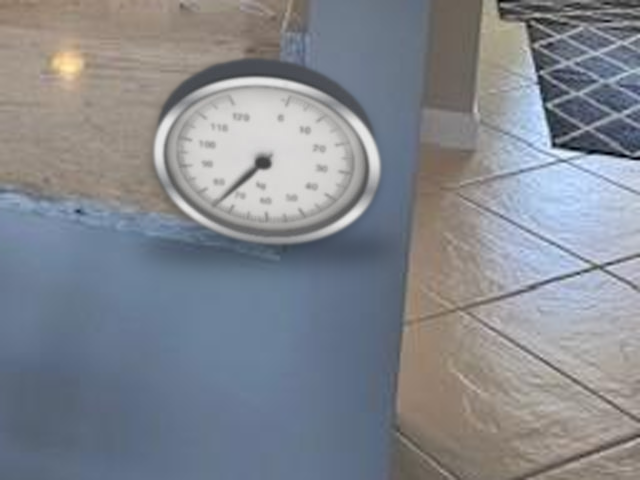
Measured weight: 75 kg
